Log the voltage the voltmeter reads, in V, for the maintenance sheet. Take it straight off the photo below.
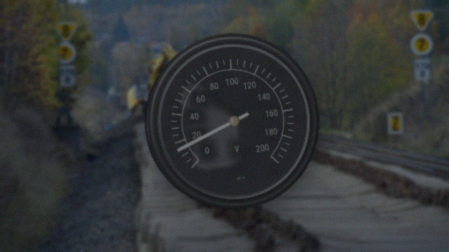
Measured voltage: 15 V
